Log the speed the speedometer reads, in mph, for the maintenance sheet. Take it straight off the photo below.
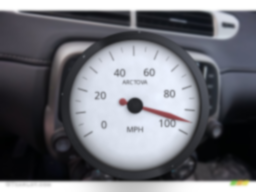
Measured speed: 95 mph
